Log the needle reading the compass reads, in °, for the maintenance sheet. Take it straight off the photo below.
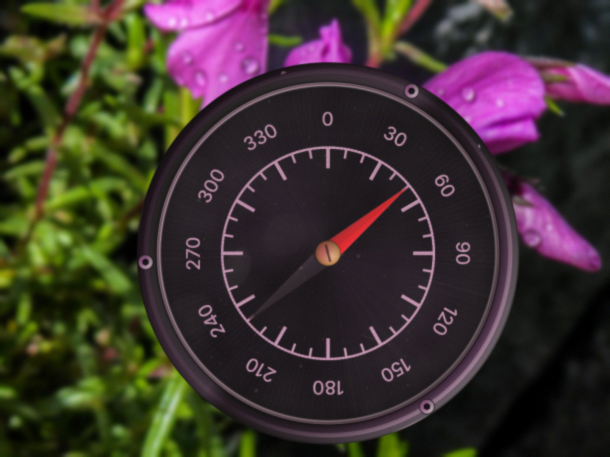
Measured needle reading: 50 °
